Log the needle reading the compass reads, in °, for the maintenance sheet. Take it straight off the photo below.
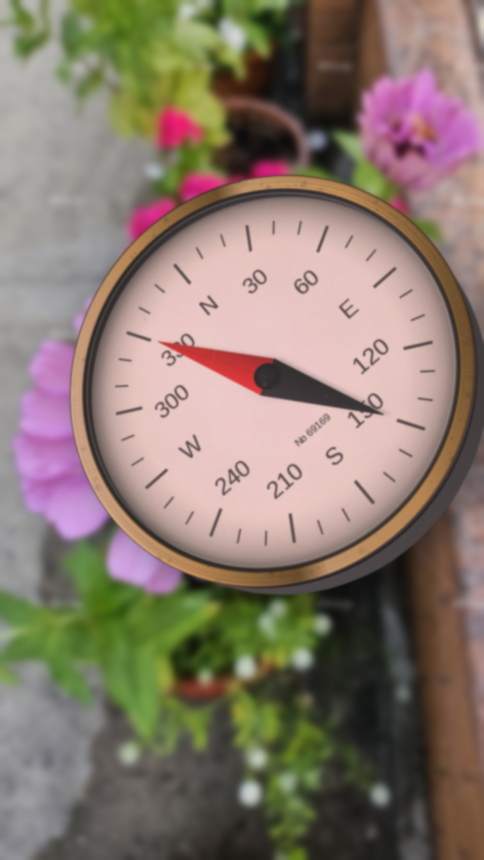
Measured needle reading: 330 °
